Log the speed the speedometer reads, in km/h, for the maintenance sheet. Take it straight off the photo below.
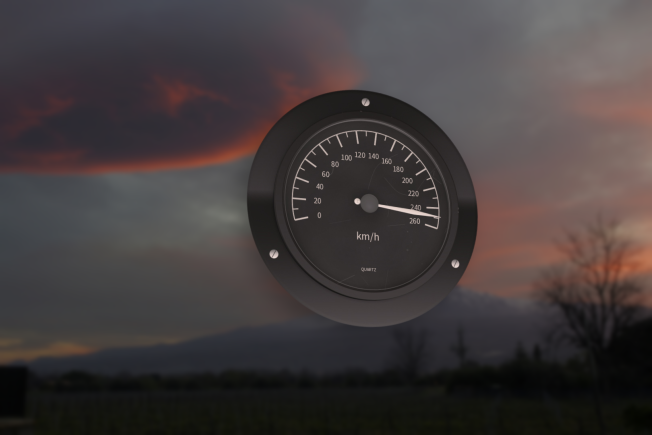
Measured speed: 250 km/h
